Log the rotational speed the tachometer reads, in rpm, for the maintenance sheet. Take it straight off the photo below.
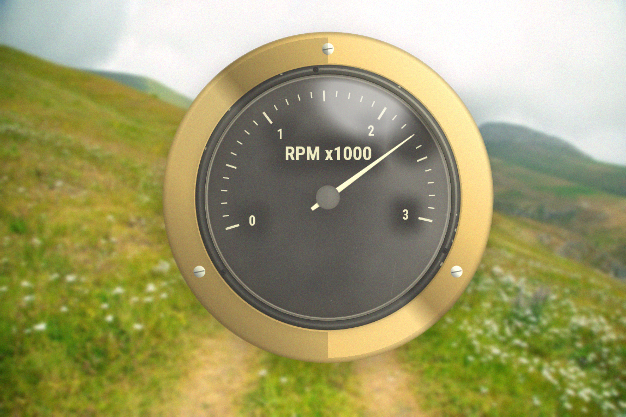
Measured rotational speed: 2300 rpm
